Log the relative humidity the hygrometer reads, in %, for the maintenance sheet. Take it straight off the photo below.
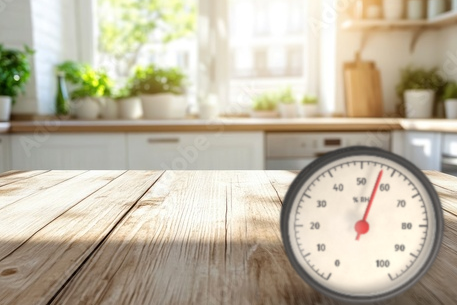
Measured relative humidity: 56 %
